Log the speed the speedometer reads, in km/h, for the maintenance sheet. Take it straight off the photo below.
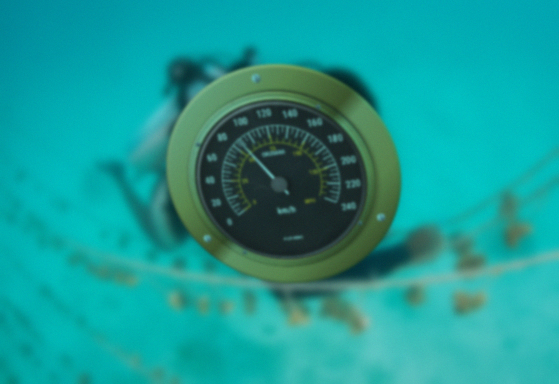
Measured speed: 90 km/h
